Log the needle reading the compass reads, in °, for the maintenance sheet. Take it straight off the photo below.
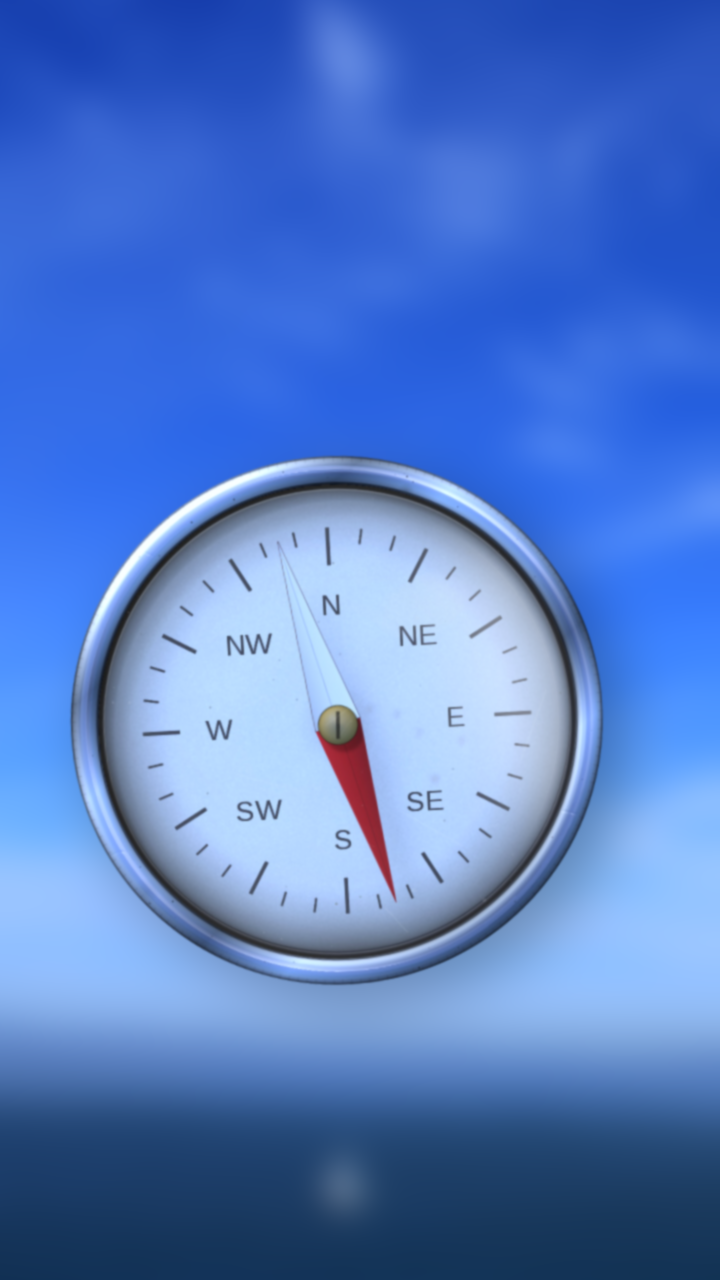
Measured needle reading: 165 °
